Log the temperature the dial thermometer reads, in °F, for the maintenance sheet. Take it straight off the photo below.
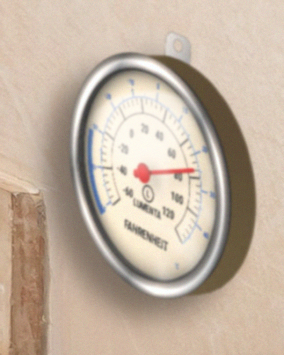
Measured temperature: 76 °F
